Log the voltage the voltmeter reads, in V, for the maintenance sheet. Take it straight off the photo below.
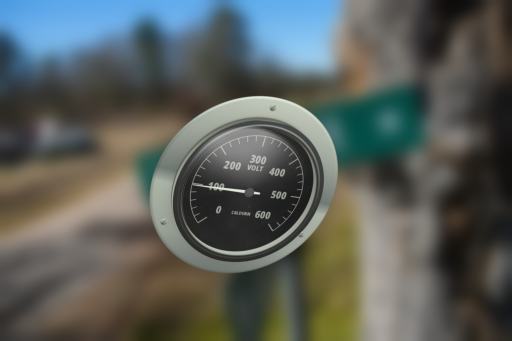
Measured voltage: 100 V
